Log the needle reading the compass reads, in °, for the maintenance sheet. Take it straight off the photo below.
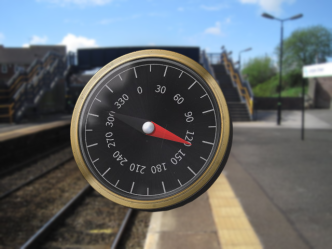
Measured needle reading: 127.5 °
